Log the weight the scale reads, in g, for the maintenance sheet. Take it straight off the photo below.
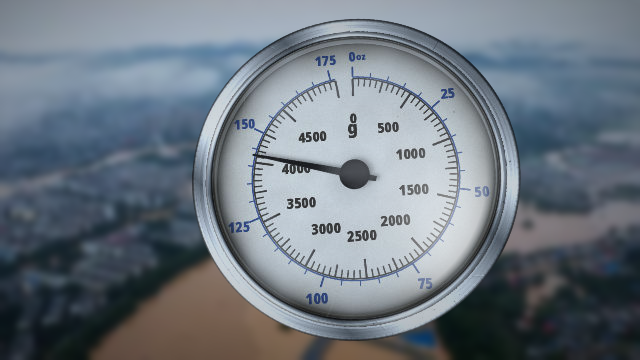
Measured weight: 4050 g
